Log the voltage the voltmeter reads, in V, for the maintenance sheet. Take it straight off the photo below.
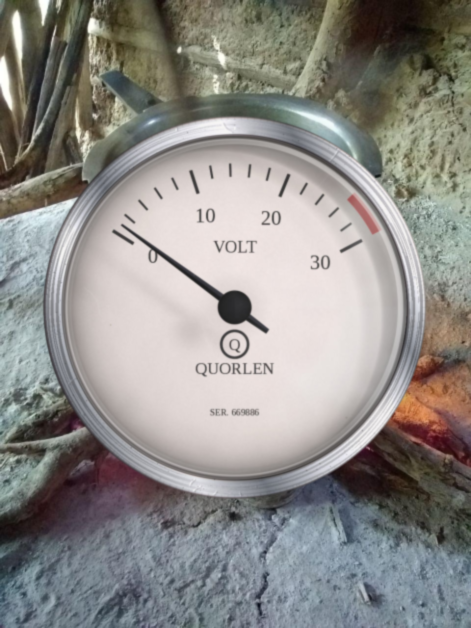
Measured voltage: 1 V
